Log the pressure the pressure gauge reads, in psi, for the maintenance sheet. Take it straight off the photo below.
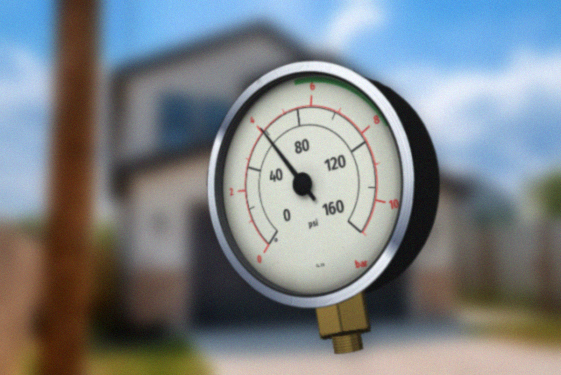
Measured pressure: 60 psi
